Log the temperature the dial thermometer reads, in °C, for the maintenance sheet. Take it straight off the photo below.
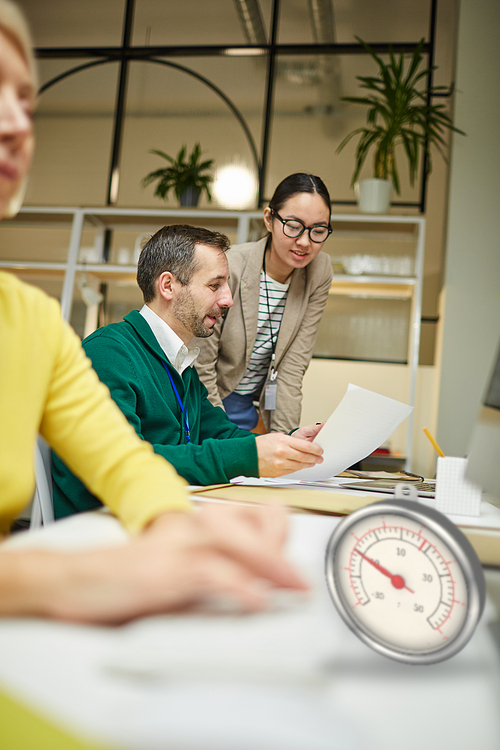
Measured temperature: -10 °C
